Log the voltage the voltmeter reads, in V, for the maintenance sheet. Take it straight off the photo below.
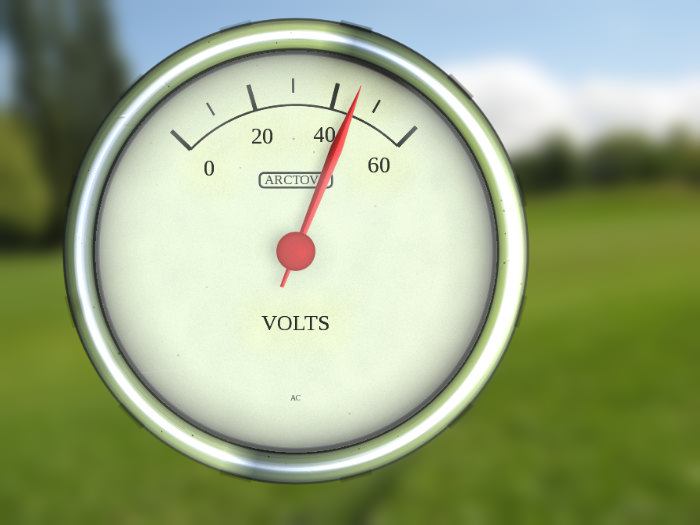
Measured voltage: 45 V
